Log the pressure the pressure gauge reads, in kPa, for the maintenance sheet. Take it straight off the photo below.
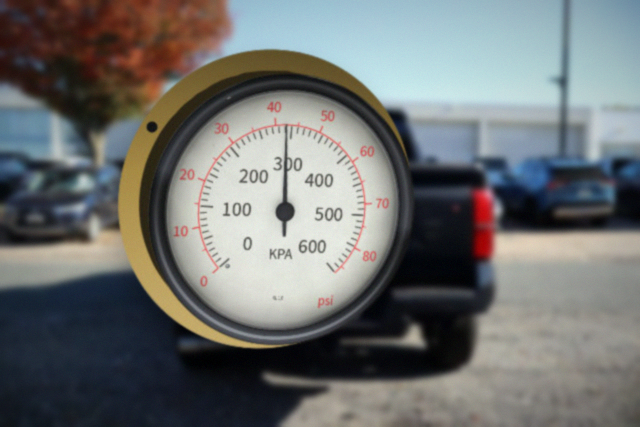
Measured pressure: 290 kPa
